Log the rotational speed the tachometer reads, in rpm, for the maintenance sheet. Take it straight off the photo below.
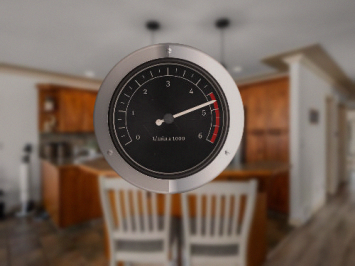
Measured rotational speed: 4750 rpm
